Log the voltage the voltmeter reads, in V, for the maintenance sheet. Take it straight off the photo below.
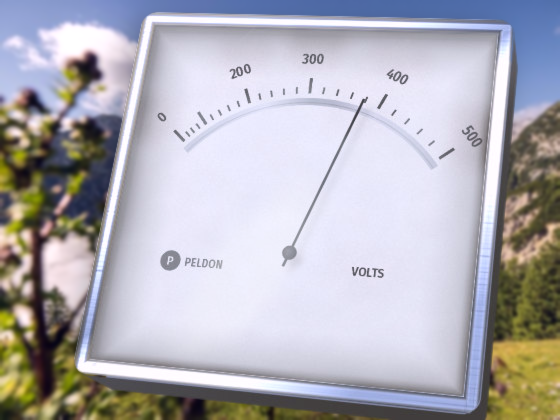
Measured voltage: 380 V
